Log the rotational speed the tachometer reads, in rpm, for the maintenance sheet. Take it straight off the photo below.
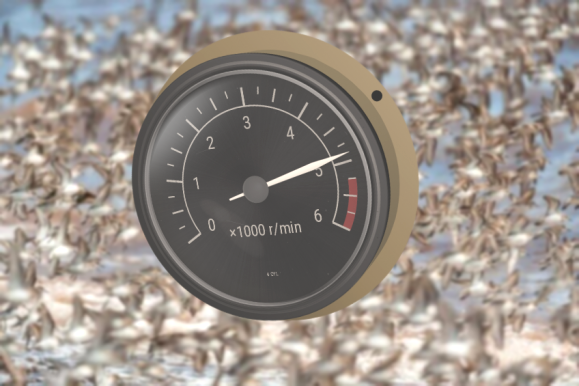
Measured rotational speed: 4875 rpm
